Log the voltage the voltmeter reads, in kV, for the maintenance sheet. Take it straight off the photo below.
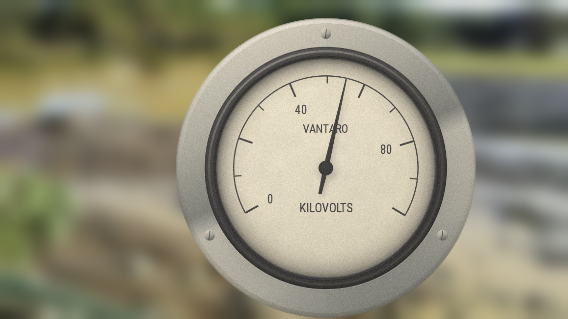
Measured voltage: 55 kV
